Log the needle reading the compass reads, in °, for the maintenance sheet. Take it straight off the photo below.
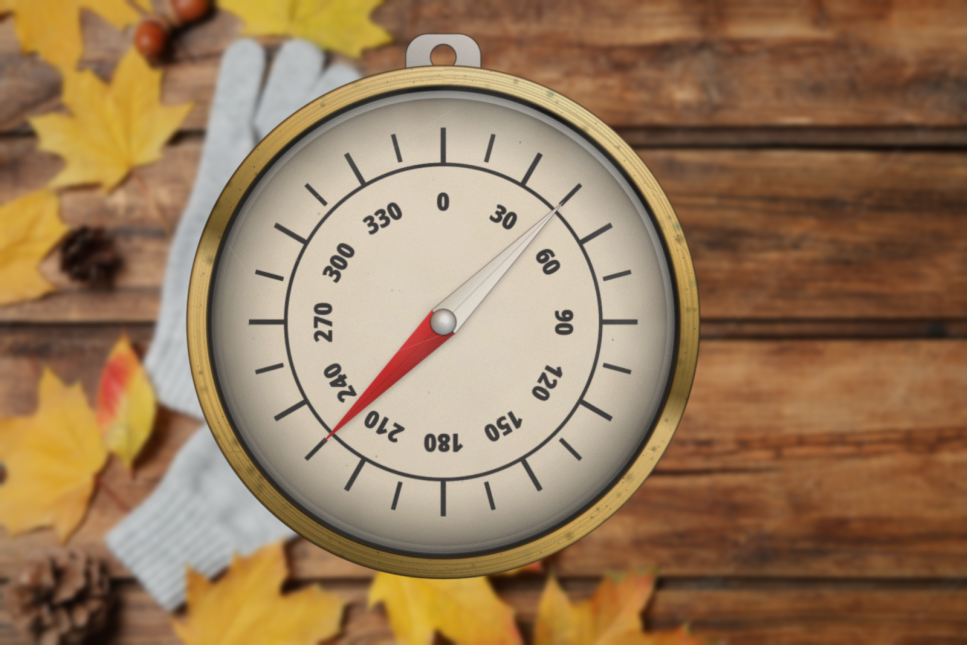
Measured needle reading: 225 °
